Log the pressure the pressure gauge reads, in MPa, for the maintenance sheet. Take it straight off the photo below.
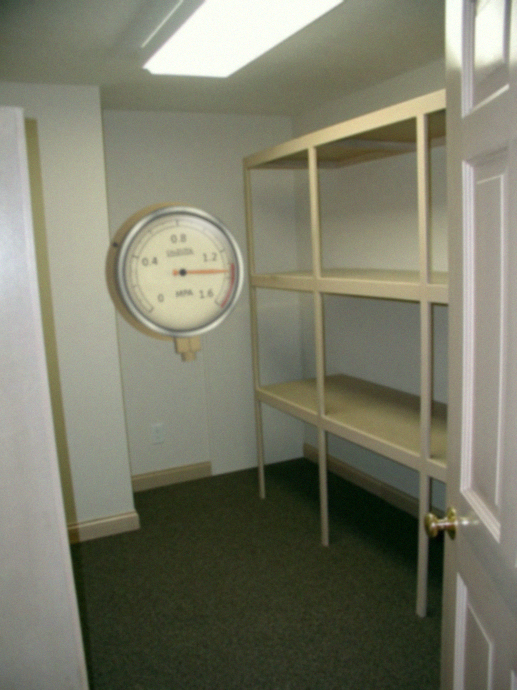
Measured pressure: 1.35 MPa
